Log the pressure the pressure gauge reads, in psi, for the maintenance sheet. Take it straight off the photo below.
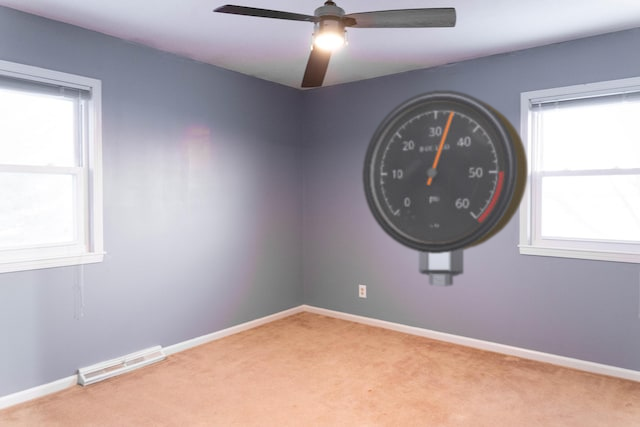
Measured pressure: 34 psi
